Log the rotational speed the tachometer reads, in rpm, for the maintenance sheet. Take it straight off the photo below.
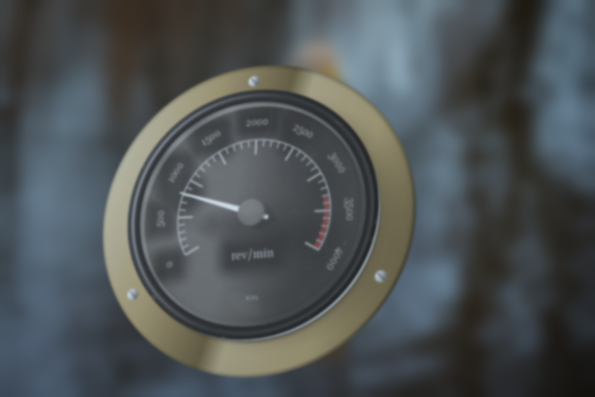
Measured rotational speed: 800 rpm
